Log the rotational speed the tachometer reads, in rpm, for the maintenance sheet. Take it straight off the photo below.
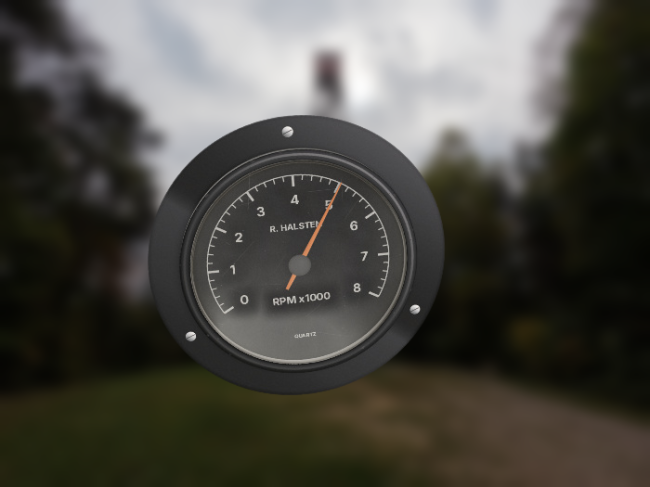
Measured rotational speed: 5000 rpm
